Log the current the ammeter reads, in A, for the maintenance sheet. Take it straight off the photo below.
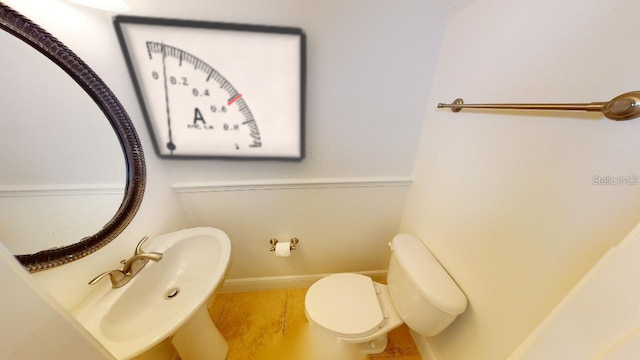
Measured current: 0.1 A
